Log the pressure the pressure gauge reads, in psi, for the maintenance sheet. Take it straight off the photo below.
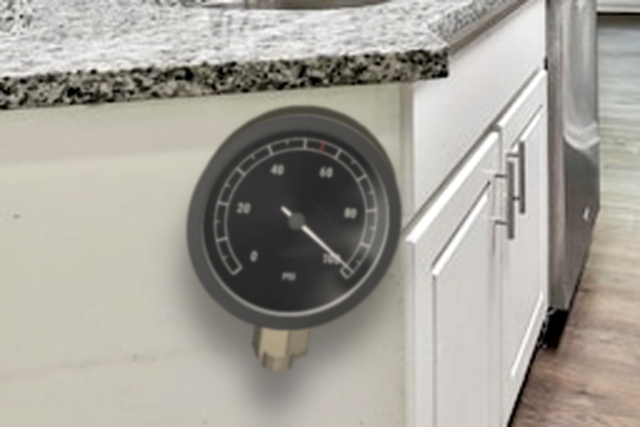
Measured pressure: 97.5 psi
